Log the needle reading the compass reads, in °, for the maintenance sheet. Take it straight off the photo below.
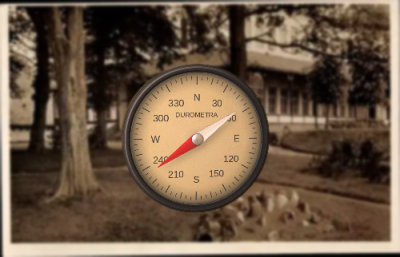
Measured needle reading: 235 °
